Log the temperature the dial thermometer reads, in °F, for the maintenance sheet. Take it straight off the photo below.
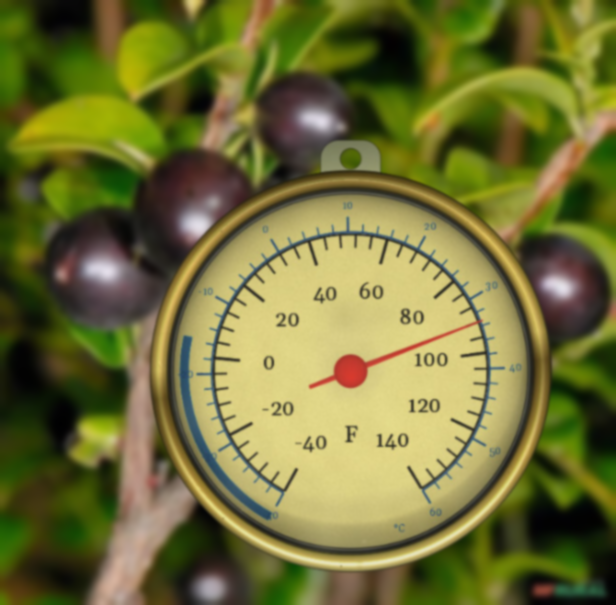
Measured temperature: 92 °F
